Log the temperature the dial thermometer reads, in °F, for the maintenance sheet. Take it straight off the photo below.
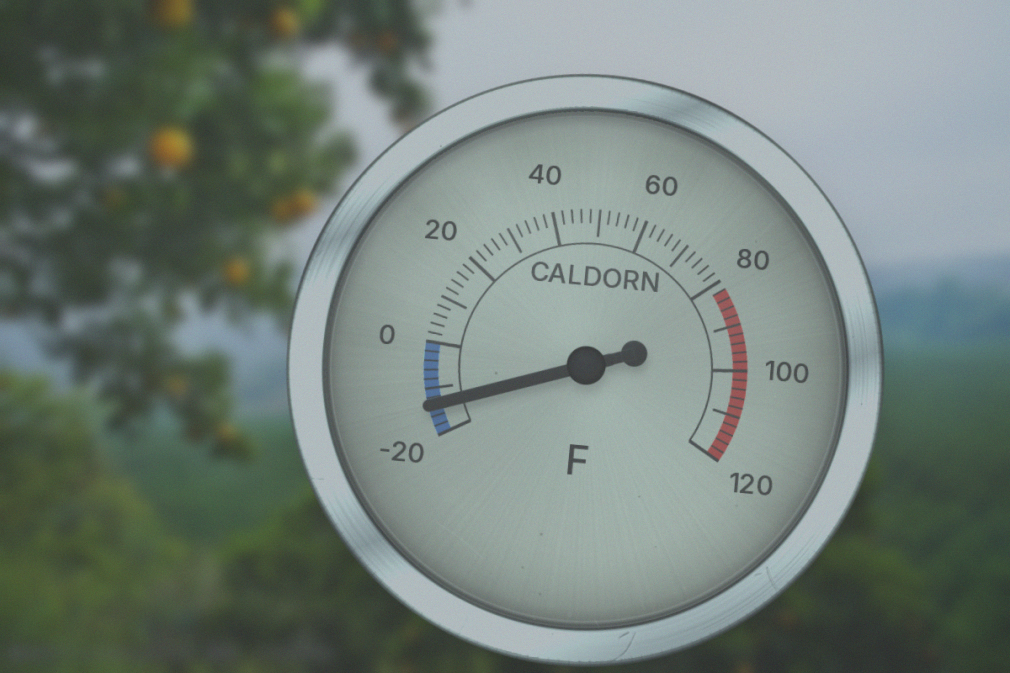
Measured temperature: -14 °F
